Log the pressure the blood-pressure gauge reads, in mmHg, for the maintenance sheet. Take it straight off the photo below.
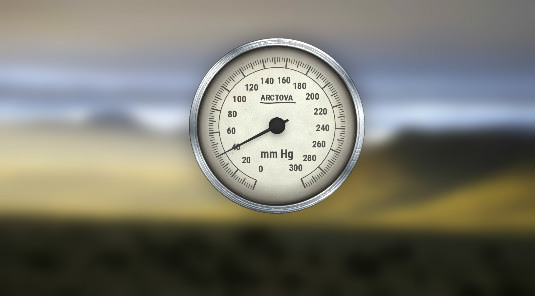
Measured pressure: 40 mmHg
